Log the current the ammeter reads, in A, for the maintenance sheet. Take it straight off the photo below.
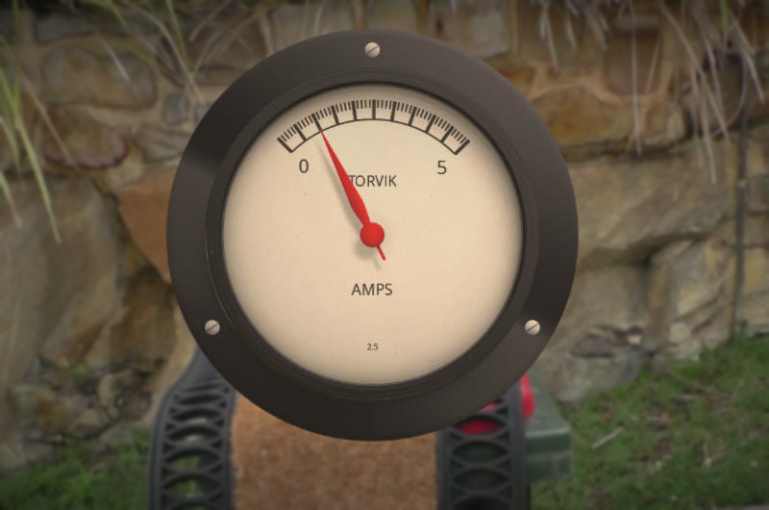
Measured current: 1 A
